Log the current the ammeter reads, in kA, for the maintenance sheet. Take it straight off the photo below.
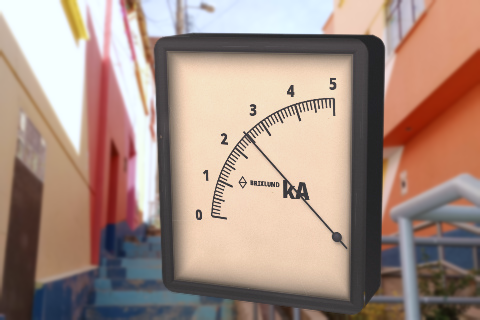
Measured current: 2.5 kA
